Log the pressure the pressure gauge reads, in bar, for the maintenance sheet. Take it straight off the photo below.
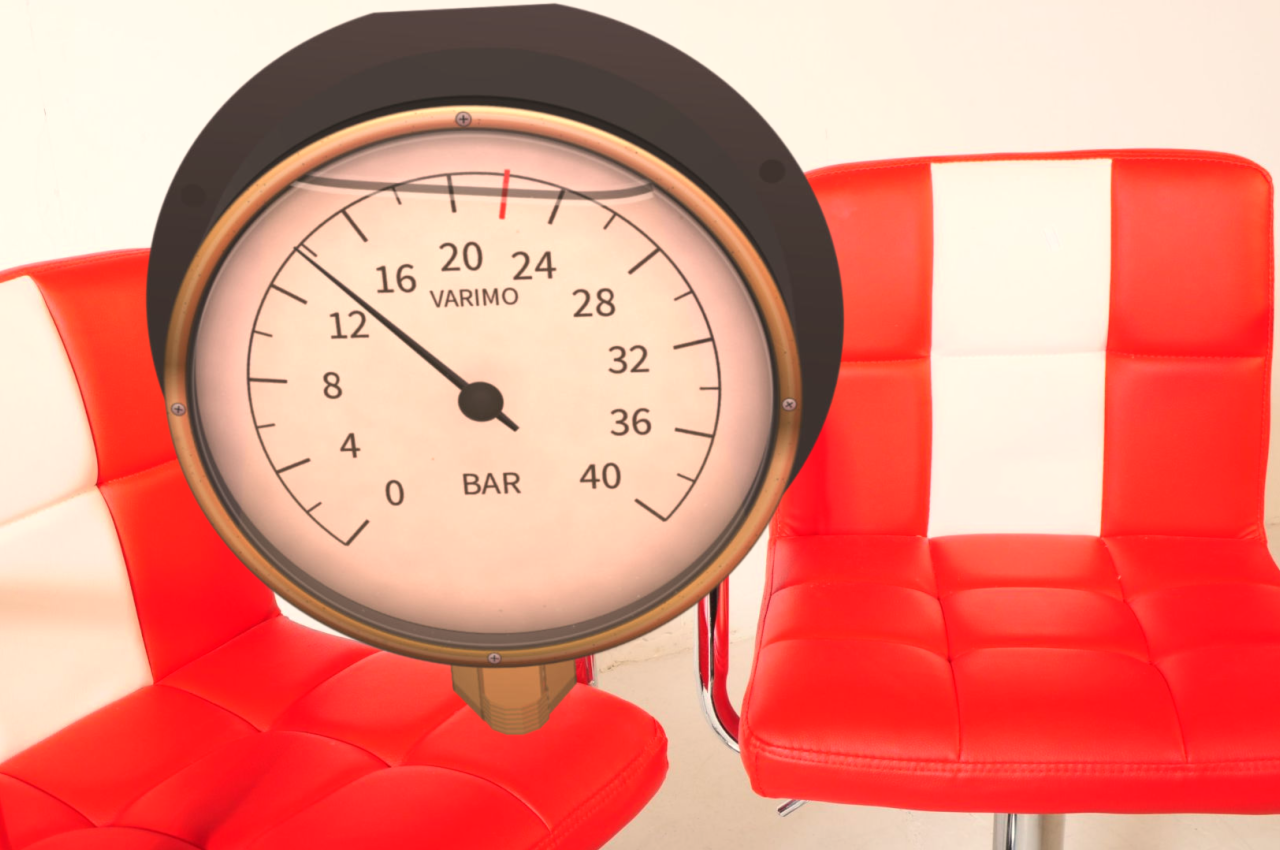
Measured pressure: 14 bar
